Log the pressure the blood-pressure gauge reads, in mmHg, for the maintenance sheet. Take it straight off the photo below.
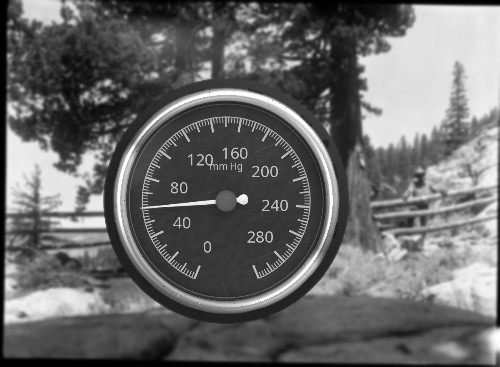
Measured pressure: 60 mmHg
